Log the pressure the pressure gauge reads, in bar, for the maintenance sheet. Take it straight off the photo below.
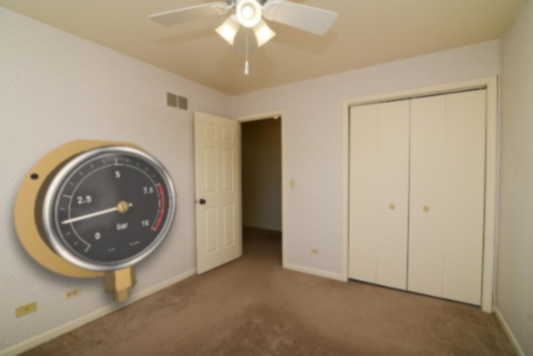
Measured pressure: 1.5 bar
